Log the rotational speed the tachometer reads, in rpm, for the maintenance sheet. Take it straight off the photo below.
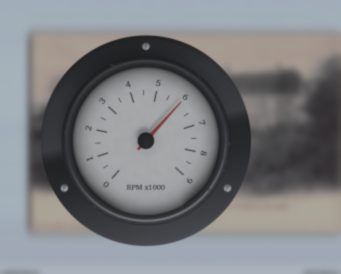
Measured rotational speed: 6000 rpm
